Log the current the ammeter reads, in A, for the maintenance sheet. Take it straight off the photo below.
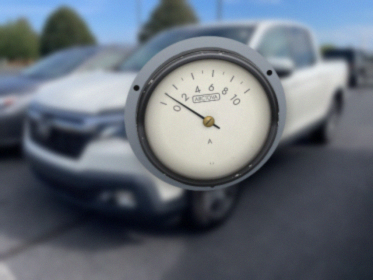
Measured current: 1 A
